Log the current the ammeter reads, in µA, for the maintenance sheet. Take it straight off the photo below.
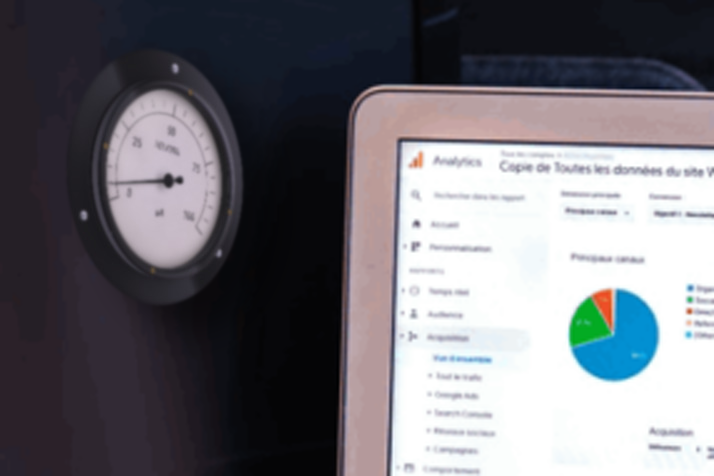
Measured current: 5 µA
